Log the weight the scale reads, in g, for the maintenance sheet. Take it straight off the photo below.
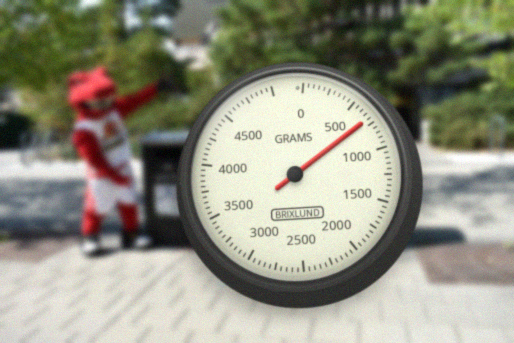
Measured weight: 700 g
